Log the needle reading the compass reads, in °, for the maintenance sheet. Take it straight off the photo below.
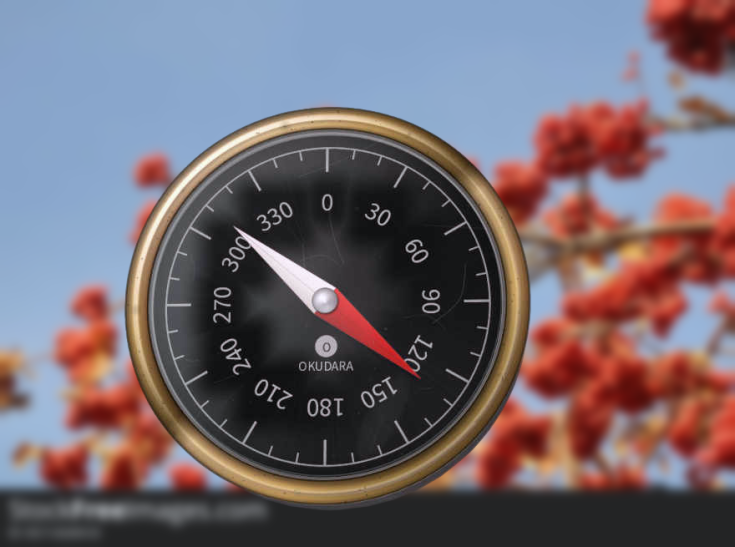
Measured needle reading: 130 °
